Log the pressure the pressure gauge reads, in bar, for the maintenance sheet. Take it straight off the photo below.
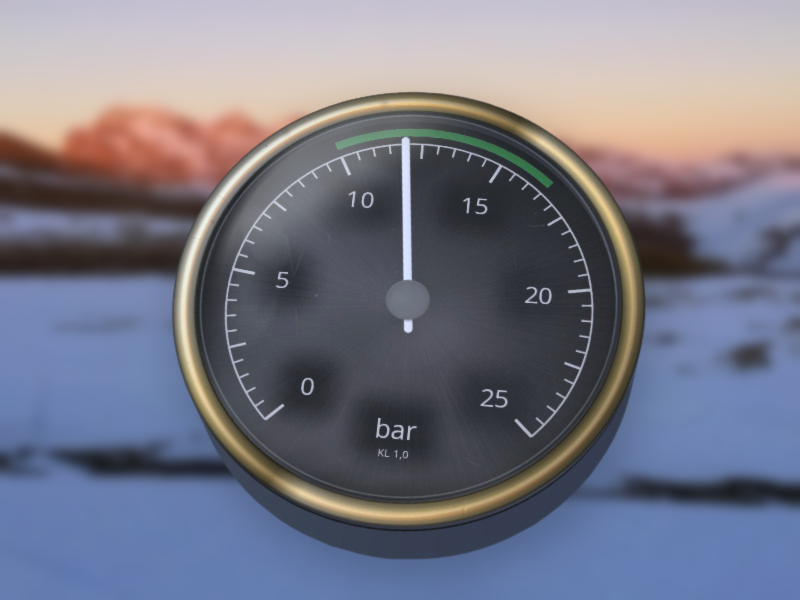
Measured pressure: 12 bar
